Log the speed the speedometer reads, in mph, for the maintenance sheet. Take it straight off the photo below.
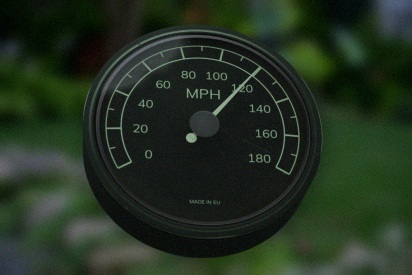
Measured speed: 120 mph
